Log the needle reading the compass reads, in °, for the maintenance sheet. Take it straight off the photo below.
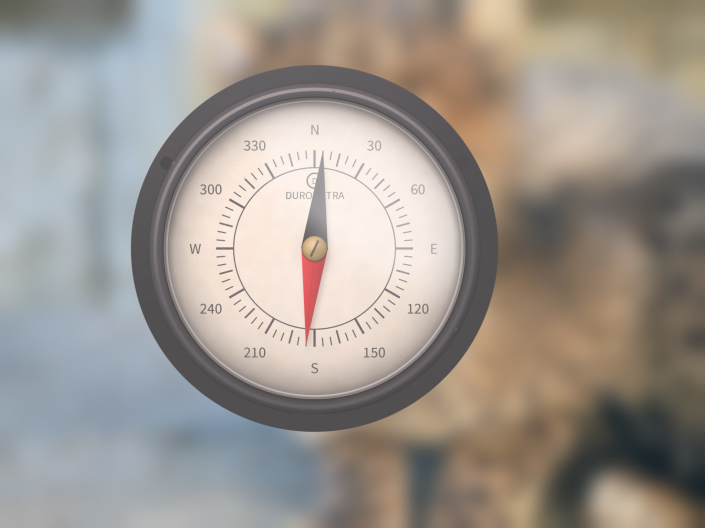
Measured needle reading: 185 °
